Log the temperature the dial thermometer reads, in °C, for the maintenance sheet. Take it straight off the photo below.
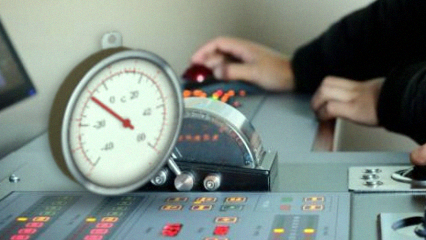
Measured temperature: -8 °C
